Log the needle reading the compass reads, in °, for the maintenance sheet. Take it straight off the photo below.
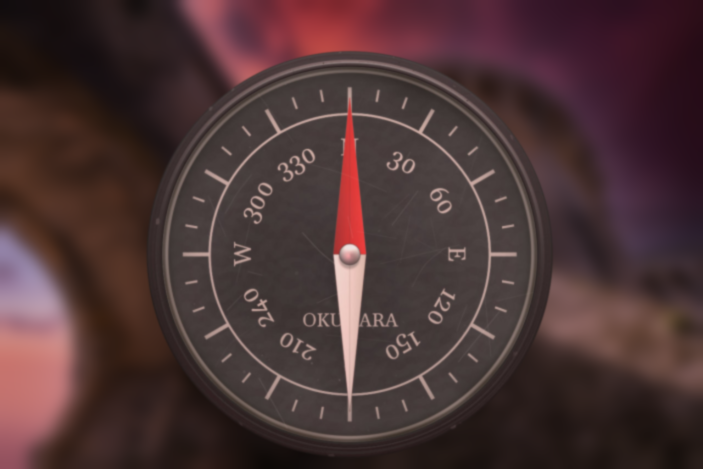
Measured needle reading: 0 °
